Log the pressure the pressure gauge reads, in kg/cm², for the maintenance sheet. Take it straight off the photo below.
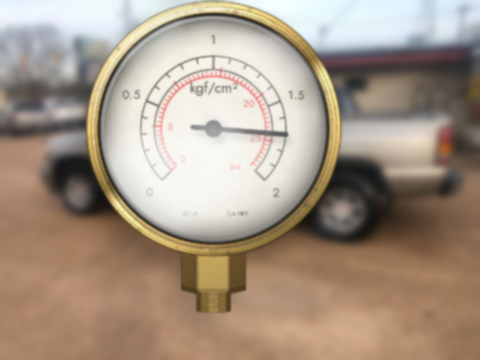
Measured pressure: 1.7 kg/cm²
